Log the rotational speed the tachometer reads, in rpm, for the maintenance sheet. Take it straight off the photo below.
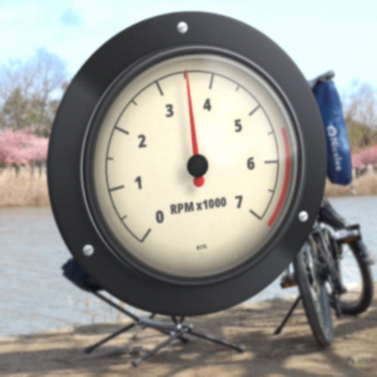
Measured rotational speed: 3500 rpm
